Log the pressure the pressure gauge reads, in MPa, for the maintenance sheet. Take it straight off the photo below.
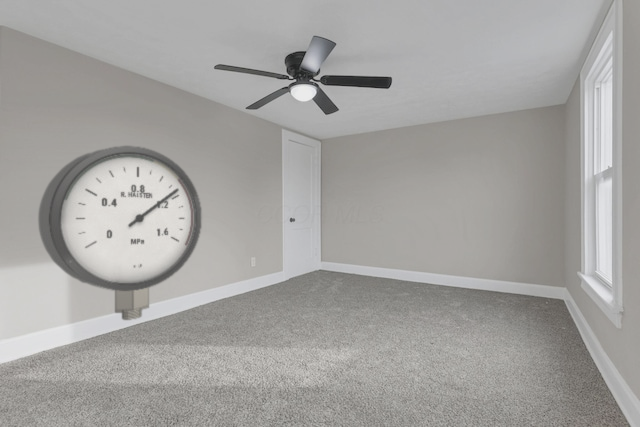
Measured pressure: 1.15 MPa
